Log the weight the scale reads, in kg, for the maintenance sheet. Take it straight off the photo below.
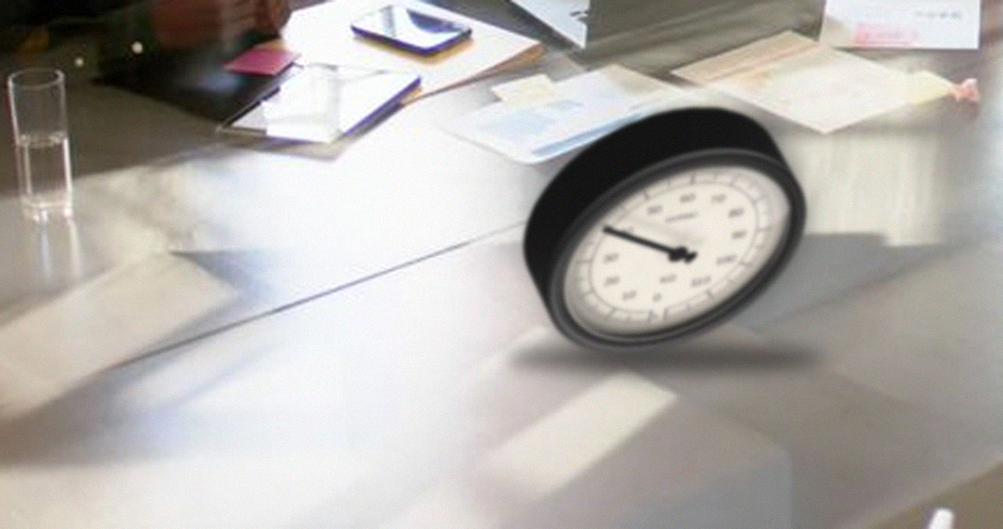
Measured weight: 40 kg
